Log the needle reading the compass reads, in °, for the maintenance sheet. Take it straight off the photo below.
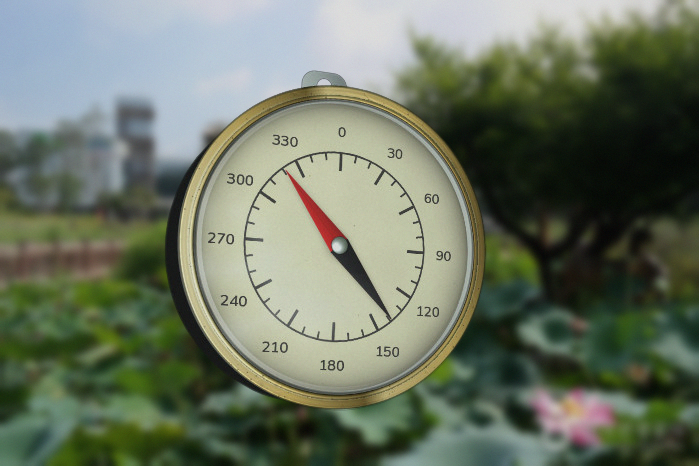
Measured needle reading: 320 °
